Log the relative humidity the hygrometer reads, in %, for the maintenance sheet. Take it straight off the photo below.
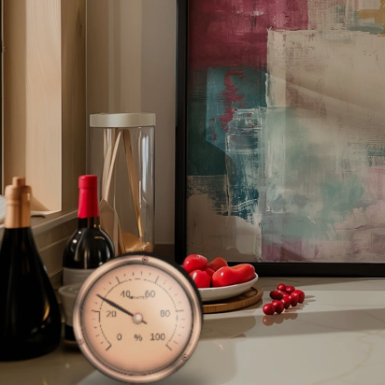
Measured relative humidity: 28 %
